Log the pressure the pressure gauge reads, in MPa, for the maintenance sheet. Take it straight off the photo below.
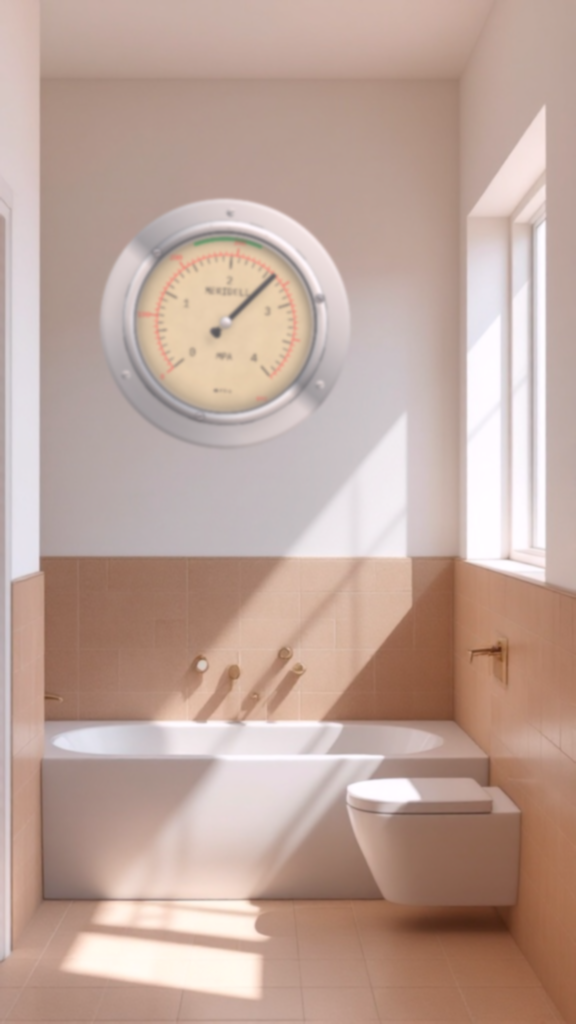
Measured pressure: 2.6 MPa
